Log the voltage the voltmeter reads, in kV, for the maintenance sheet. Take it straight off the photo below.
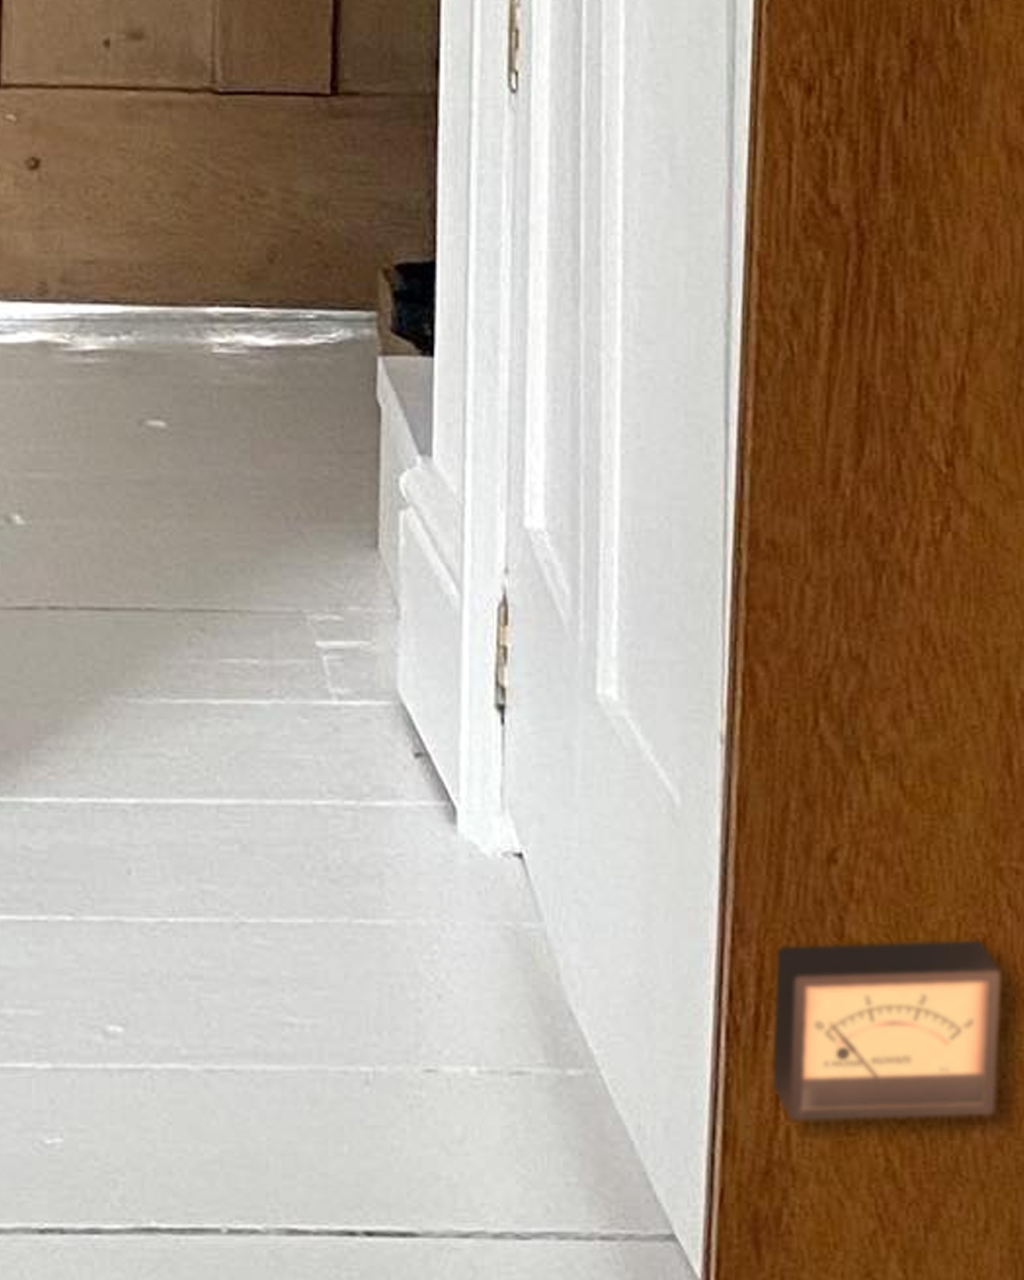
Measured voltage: 0.2 kV
